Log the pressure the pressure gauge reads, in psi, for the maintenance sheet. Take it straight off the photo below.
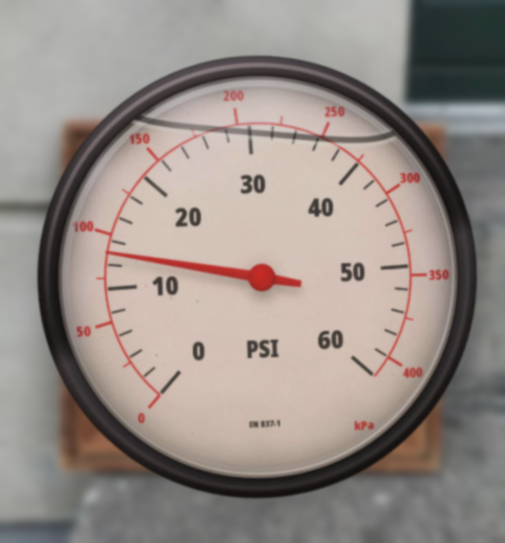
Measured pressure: 13 psi
